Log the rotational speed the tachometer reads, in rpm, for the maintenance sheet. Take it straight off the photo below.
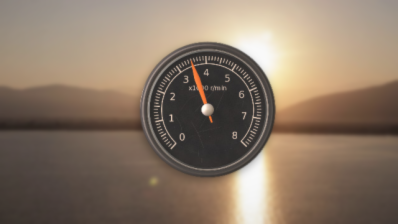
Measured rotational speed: 3500 rpm
